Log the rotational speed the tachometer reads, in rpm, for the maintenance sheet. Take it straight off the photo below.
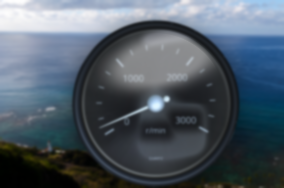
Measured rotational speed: 100 rpm
